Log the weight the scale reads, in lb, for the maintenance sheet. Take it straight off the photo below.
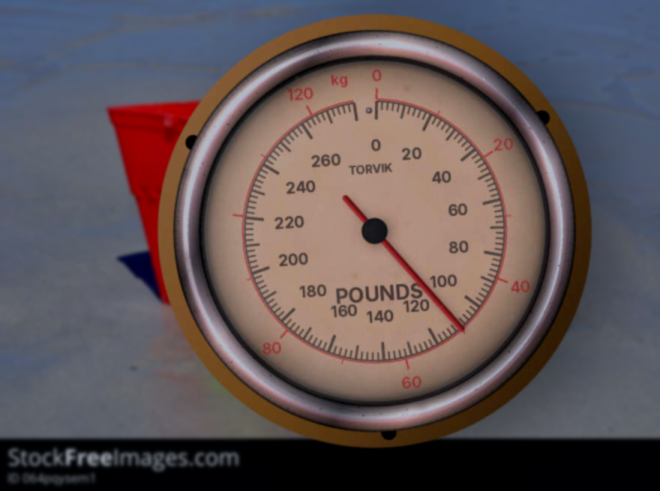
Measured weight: 110 lb
